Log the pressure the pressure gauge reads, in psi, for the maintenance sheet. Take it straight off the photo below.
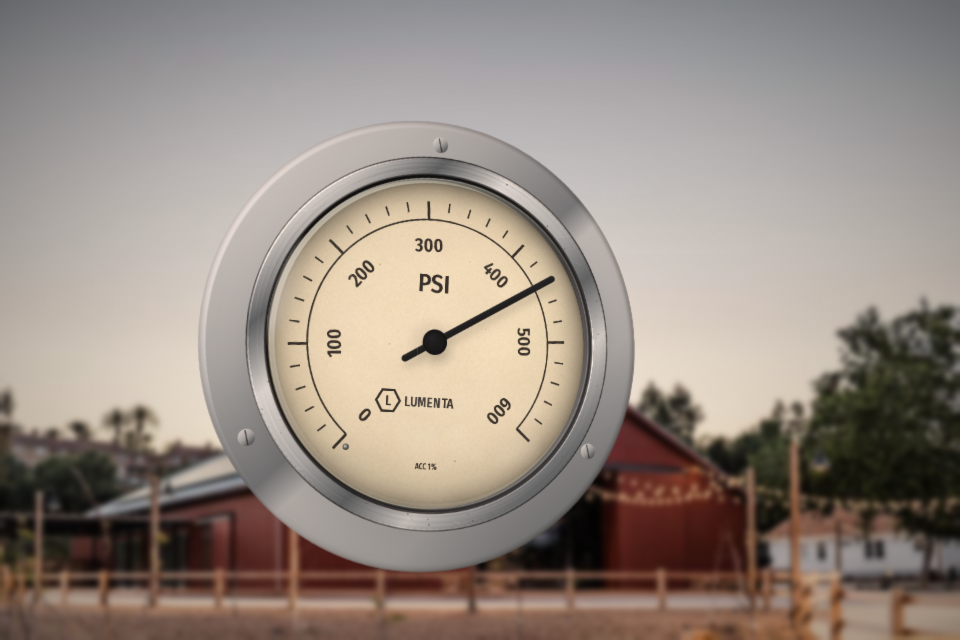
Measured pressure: 440 psi
